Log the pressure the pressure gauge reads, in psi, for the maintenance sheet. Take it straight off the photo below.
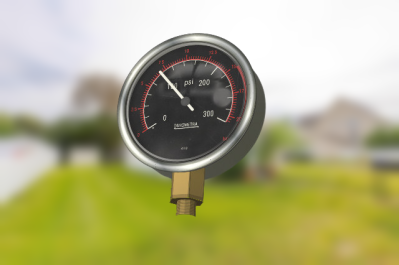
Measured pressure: 100 psi
